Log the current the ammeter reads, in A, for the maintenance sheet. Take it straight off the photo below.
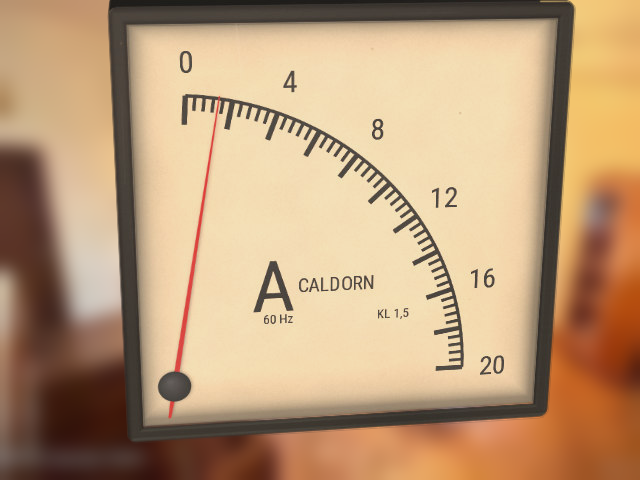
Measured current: 1.4 A
